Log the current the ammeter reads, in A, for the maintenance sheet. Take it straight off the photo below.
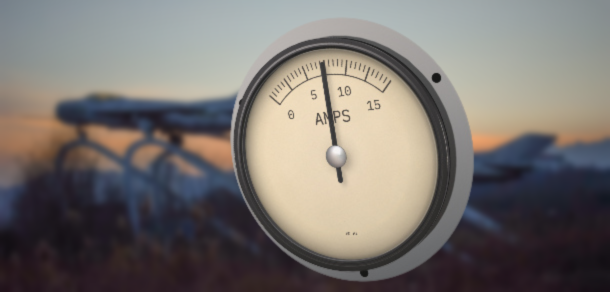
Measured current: 7.5 A
